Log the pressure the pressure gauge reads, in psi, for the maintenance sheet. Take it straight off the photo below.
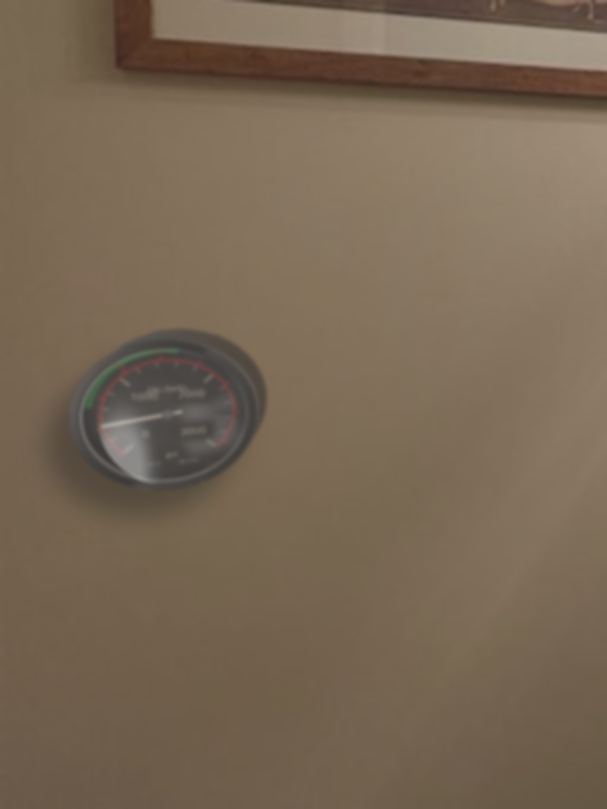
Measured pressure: 400 psi
